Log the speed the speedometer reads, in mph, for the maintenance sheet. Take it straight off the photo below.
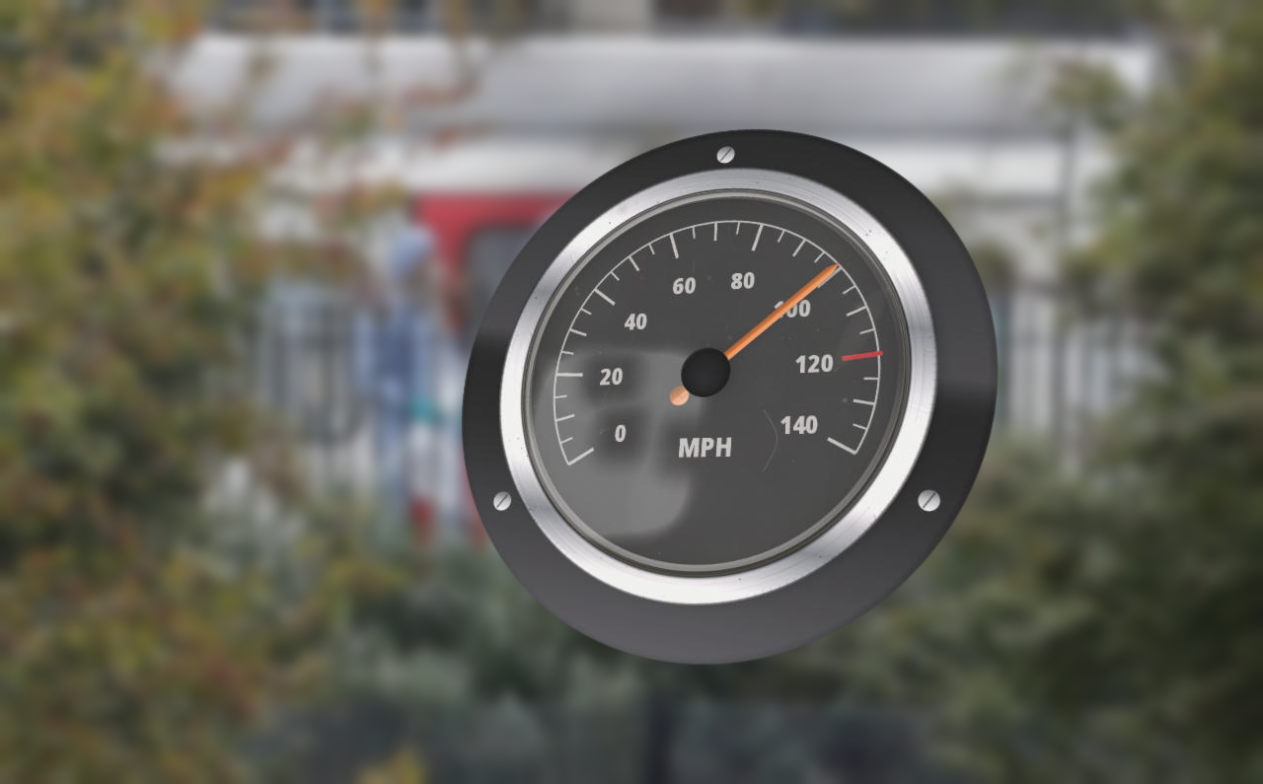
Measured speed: 100 mph
